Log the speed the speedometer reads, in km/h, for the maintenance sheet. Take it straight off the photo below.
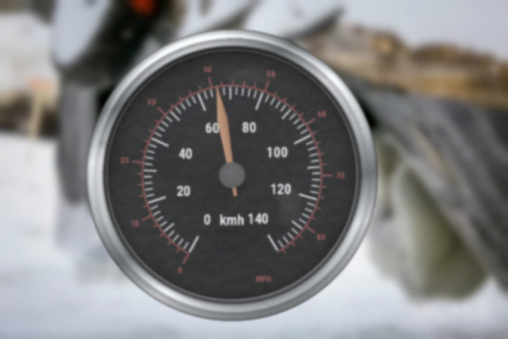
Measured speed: 66 km/h
